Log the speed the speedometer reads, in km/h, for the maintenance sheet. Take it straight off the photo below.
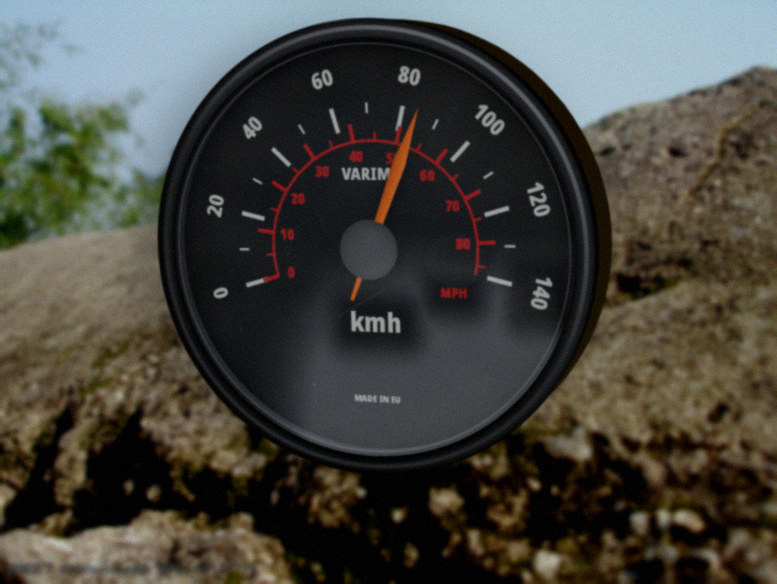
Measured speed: 85 km/h
